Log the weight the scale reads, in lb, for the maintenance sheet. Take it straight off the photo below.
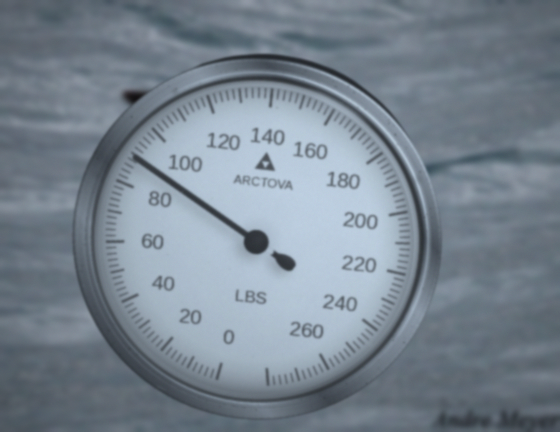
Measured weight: 90 lb
